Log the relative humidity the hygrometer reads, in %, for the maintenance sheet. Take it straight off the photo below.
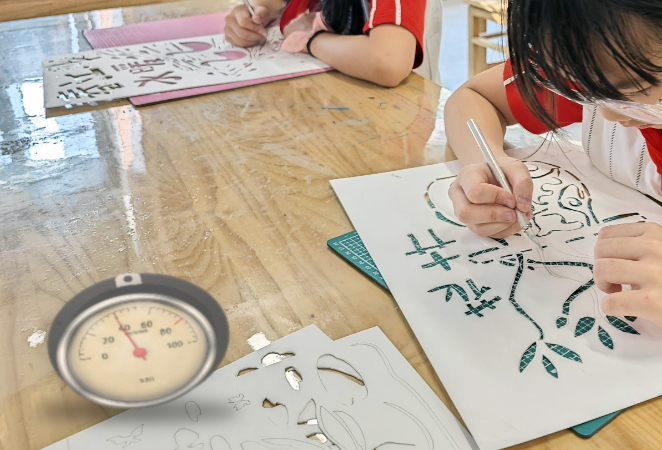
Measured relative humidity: 40 %
